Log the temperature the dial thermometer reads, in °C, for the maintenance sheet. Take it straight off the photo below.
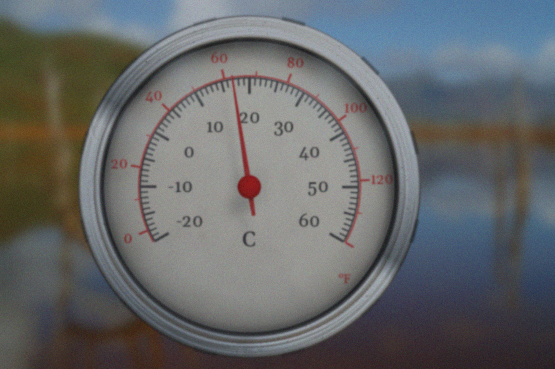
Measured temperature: 17 °C
